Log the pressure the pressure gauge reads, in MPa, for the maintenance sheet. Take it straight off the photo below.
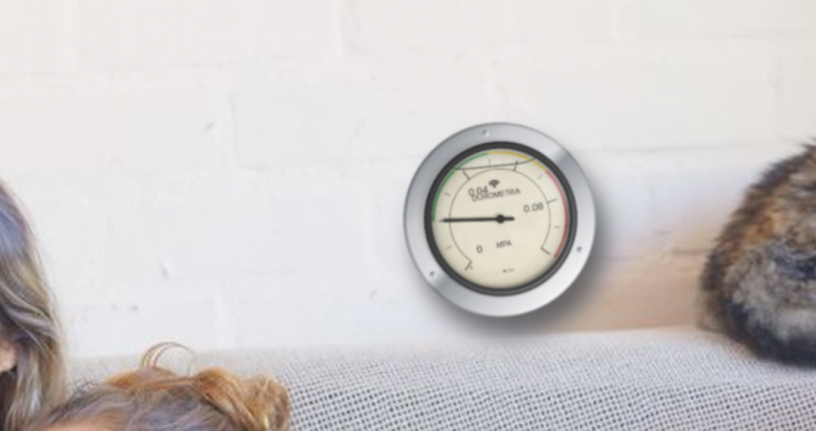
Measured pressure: 0.02 MPa
